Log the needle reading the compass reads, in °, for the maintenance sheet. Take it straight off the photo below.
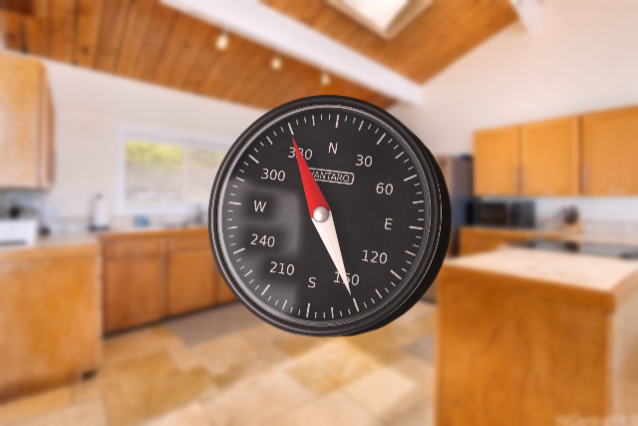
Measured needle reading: 330 °
